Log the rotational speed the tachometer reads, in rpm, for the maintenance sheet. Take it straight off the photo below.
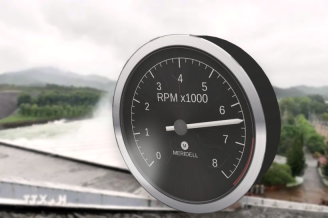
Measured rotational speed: 6400 rpm
